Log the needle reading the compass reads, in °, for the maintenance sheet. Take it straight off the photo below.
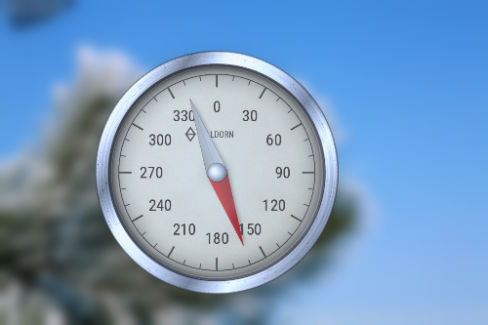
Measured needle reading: 160 °
